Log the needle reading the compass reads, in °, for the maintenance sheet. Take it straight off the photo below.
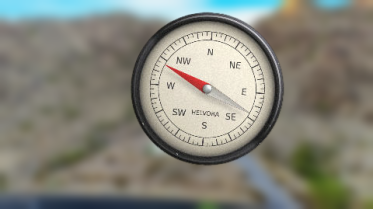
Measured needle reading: 295 °
